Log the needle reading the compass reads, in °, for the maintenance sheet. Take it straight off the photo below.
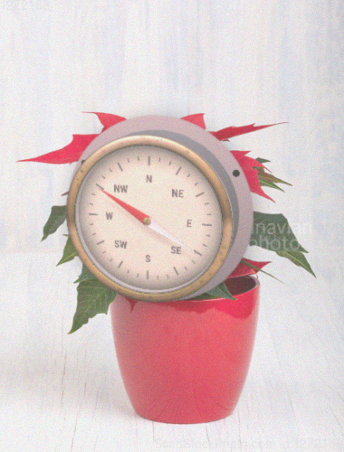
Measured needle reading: 300 °
